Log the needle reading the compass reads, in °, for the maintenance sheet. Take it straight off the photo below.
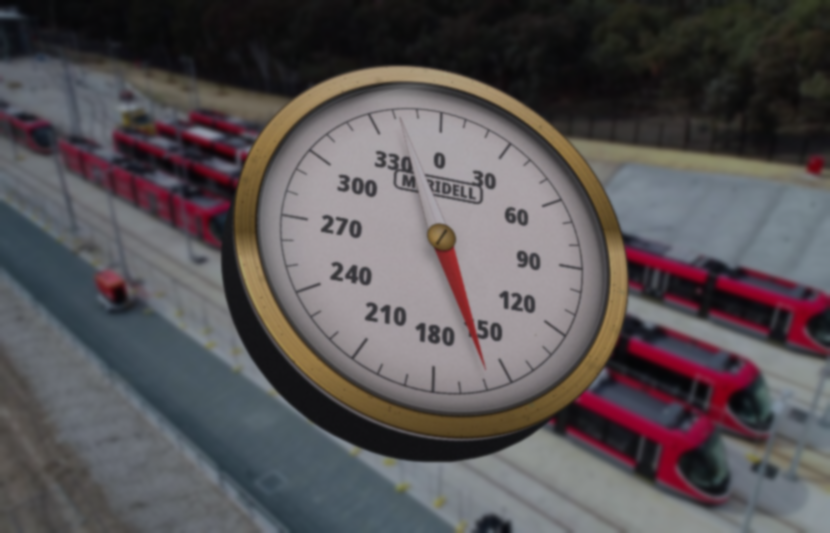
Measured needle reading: 160 °
